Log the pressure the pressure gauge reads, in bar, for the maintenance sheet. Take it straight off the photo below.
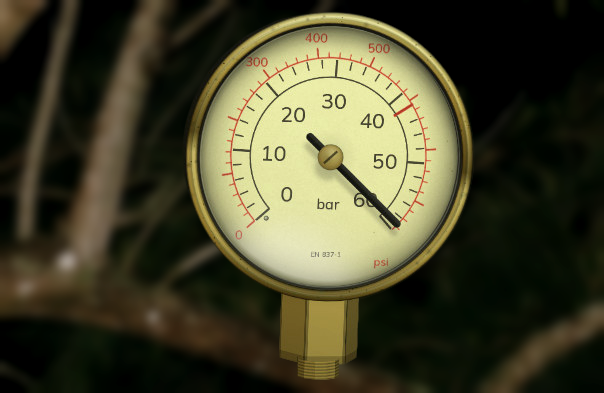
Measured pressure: 59 bar
